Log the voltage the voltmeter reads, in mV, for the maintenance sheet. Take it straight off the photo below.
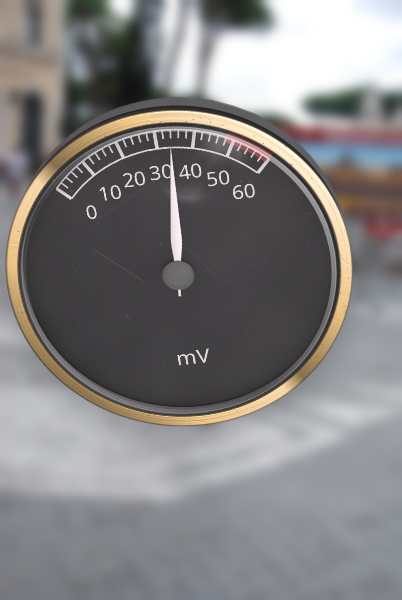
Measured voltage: 34 mV
